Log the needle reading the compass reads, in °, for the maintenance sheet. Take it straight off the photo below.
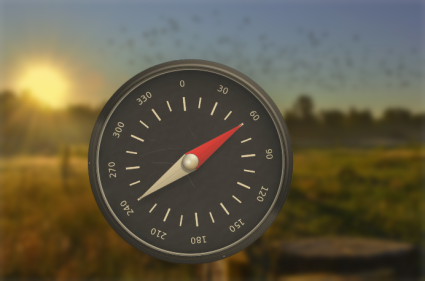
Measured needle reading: 60 °
